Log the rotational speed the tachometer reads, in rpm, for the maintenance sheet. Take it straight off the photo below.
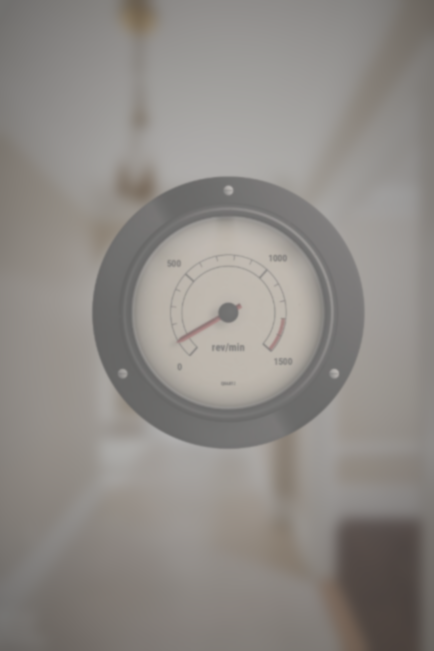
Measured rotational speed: 100 rpm
